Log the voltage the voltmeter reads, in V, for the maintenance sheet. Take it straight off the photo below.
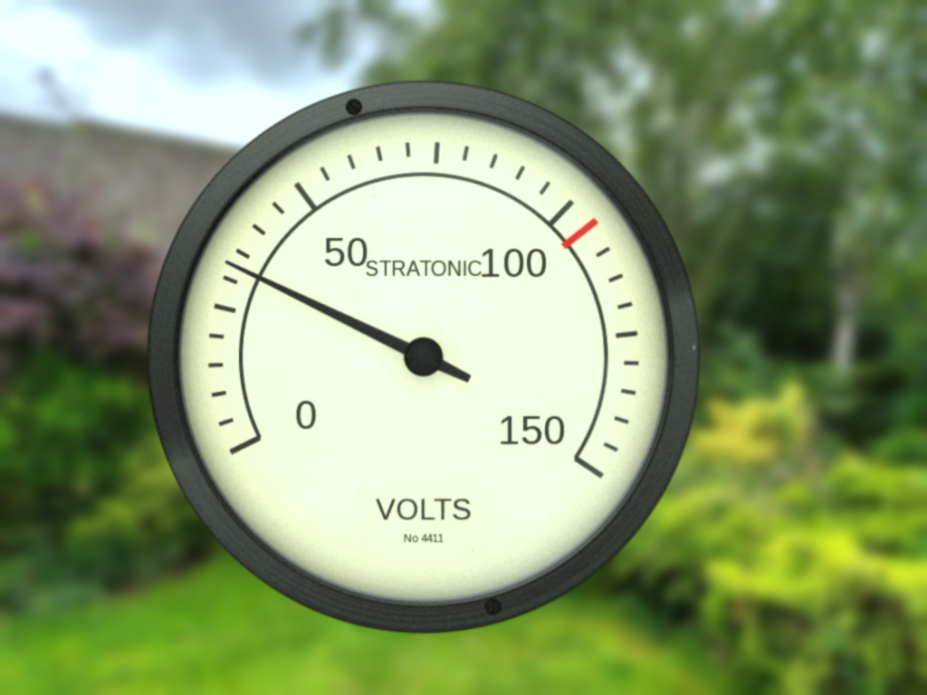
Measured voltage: 32.5 V
